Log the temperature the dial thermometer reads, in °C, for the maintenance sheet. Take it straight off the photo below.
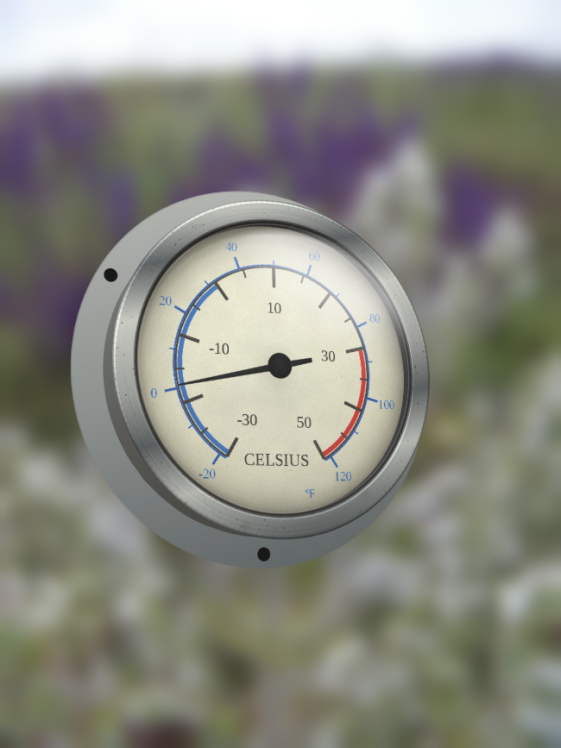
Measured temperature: -17.5 °C
